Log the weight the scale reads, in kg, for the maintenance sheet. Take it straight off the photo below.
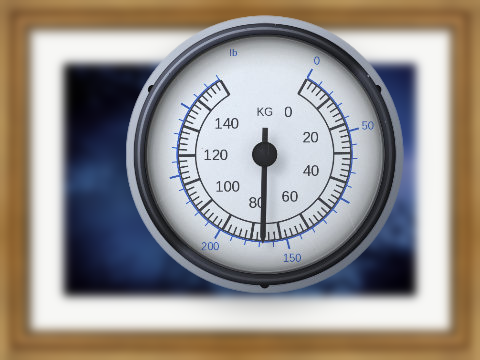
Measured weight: 76 kg
